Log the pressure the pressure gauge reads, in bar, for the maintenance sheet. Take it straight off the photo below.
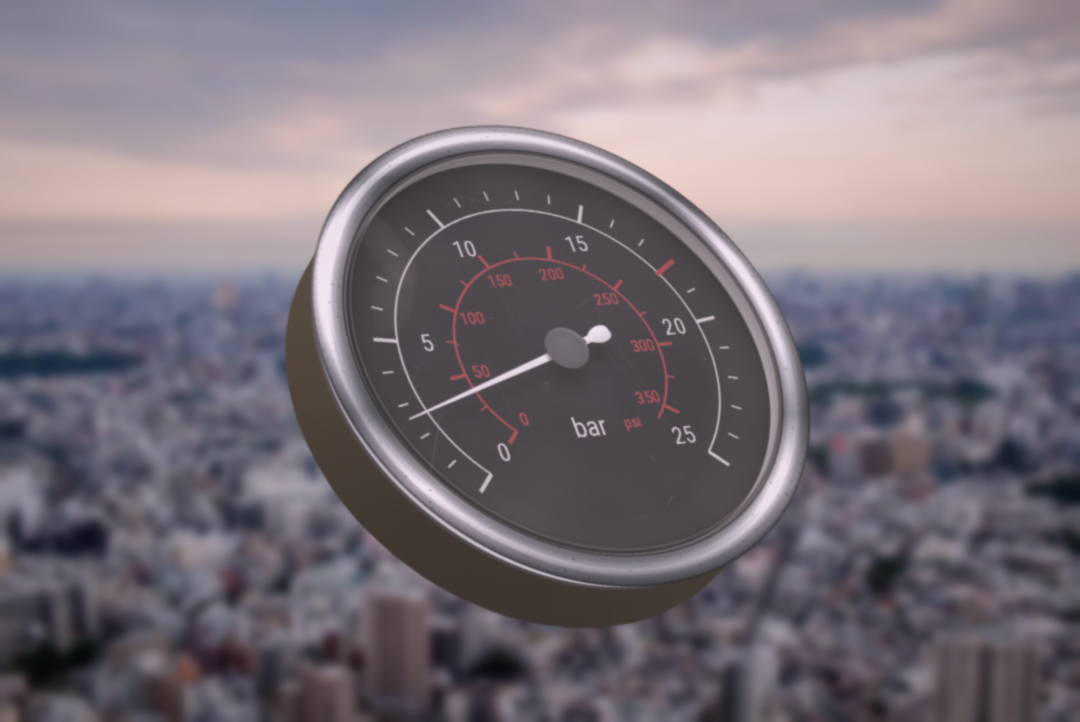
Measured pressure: 2.5 bar
